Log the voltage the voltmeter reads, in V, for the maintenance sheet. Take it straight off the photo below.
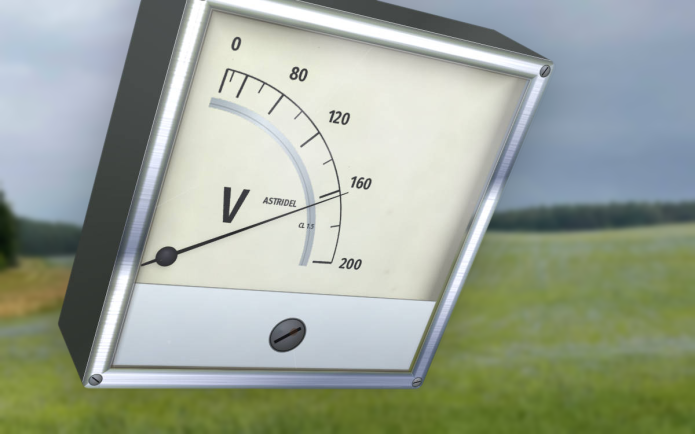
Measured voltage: 160 V
